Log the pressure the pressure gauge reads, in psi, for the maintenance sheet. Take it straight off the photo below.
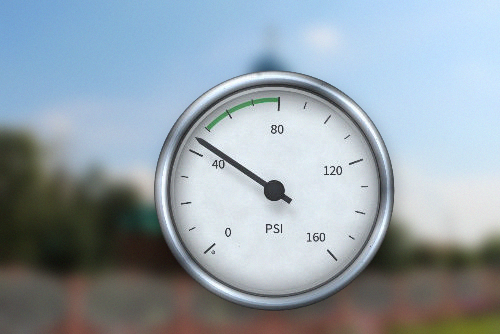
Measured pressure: 45 psi
